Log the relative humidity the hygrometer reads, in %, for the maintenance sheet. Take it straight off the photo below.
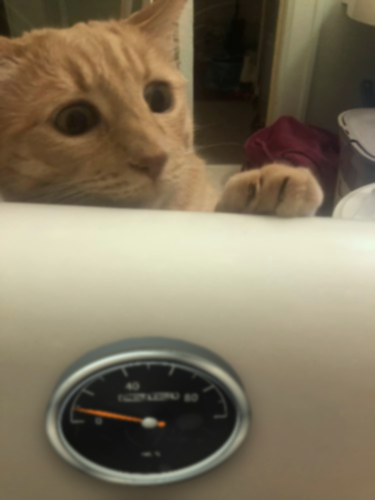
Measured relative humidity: 10 %
